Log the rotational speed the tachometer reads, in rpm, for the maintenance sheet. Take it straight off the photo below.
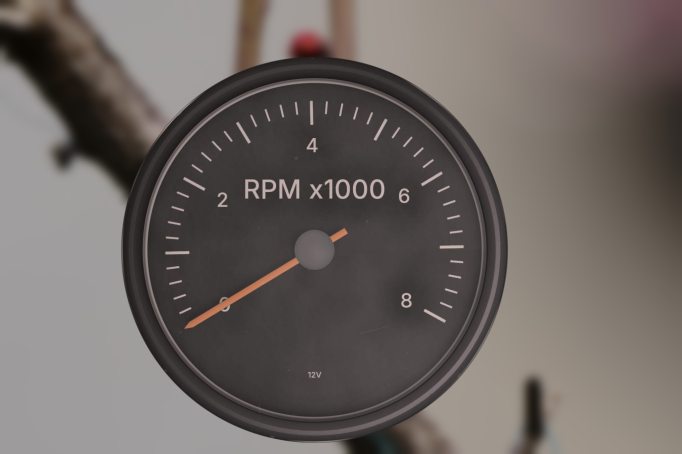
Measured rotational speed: 0 rpm
